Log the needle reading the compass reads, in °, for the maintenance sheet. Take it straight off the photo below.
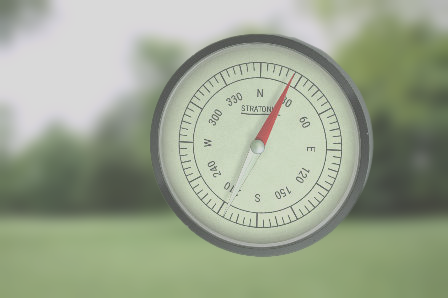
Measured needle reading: 25 °
